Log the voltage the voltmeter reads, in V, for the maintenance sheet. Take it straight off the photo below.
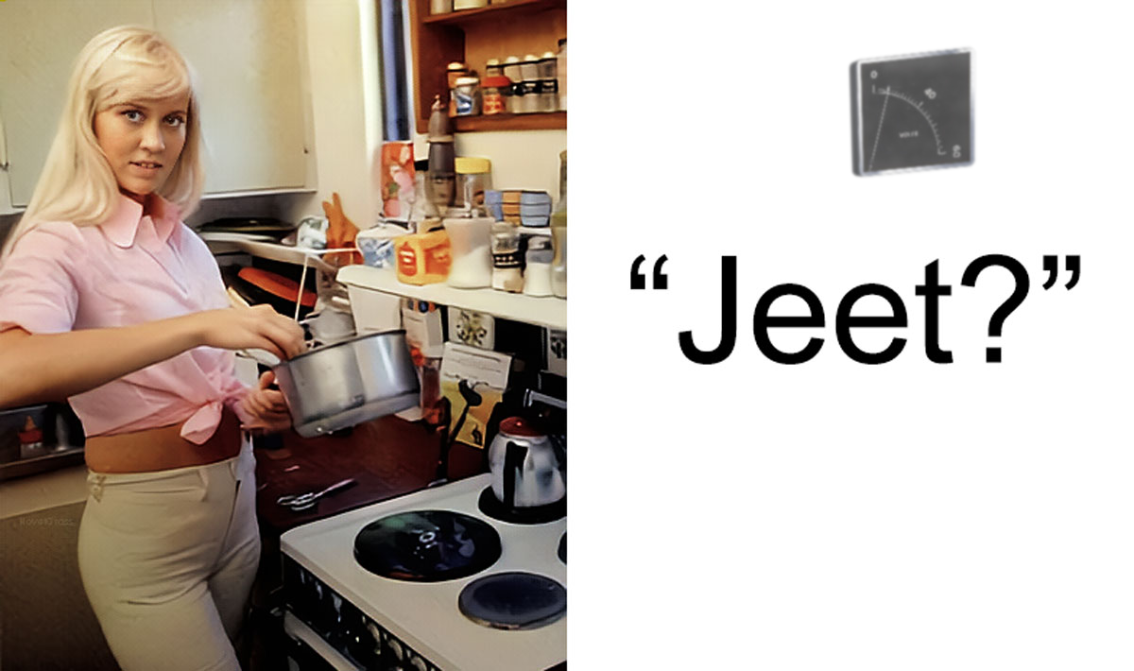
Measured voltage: 20 V
